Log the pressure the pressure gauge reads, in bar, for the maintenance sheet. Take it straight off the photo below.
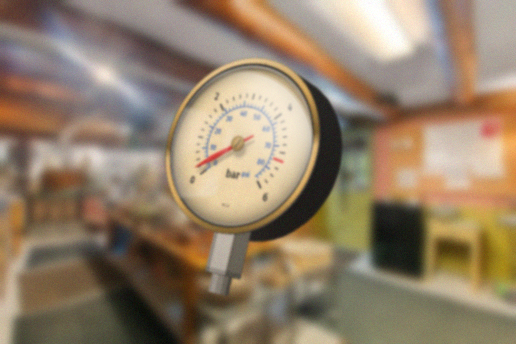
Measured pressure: 0.2 bar
